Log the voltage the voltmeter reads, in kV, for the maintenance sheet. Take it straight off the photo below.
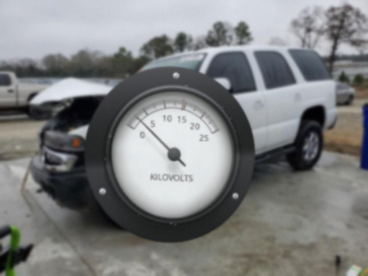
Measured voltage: 2.5 kV
